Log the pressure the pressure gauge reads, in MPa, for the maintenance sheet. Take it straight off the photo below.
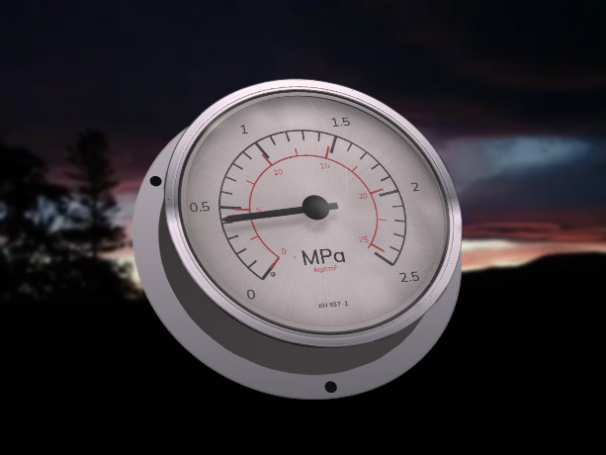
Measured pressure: 0.4 MPa
